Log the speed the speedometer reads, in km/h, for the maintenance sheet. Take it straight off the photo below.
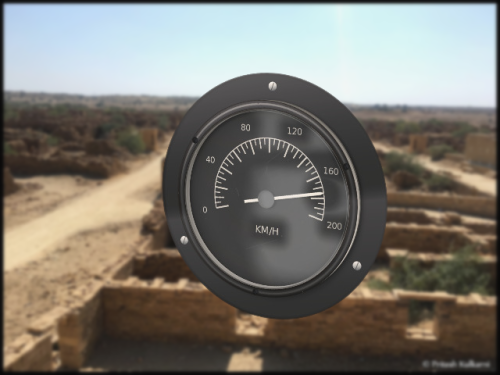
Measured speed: 175 km/h
